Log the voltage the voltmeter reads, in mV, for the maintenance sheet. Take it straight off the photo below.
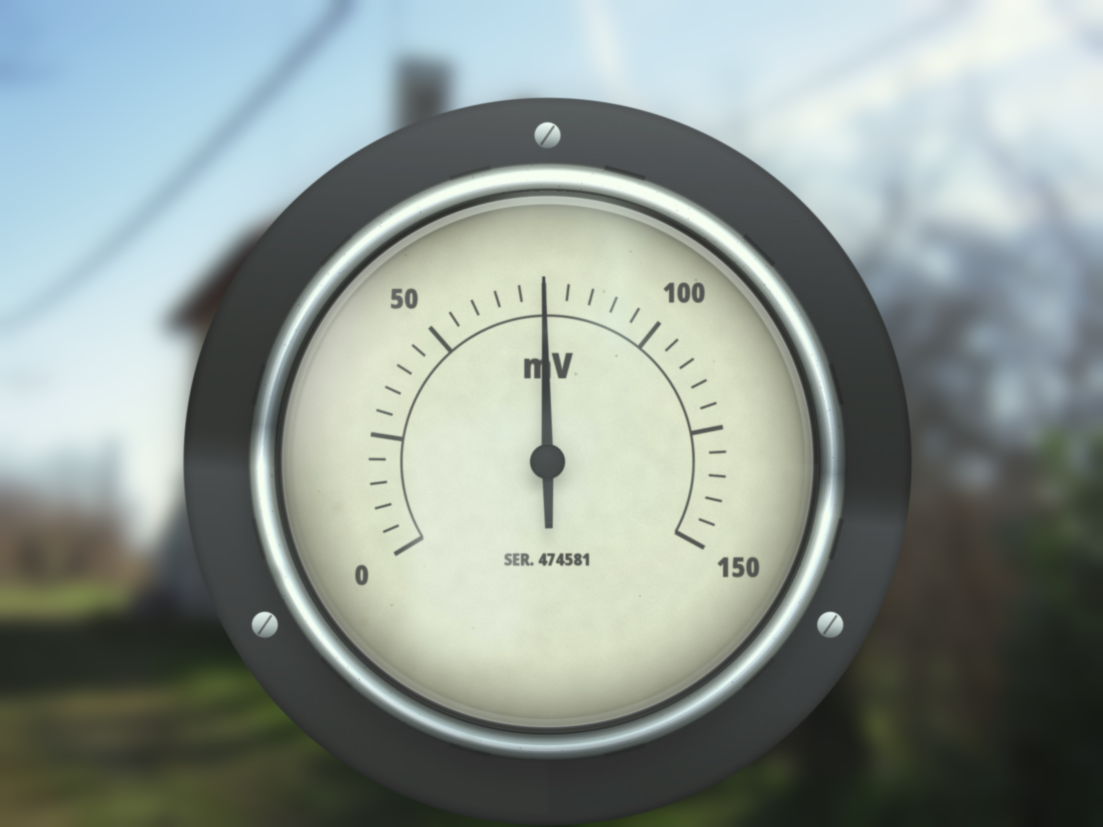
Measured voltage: 75 mV
